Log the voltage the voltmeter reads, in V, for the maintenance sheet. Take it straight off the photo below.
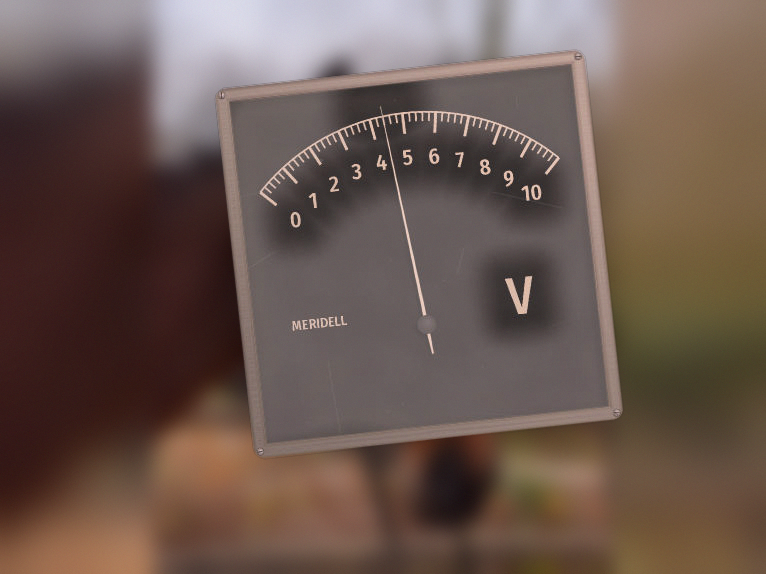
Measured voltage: 4.4 V
